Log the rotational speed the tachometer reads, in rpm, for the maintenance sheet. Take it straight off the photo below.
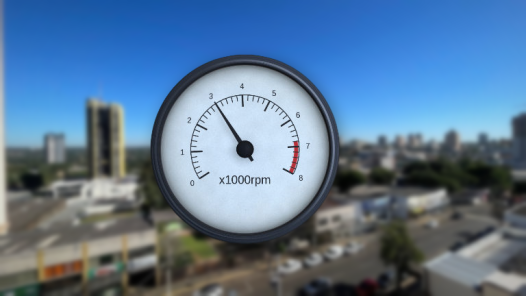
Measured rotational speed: 3000 rpm
